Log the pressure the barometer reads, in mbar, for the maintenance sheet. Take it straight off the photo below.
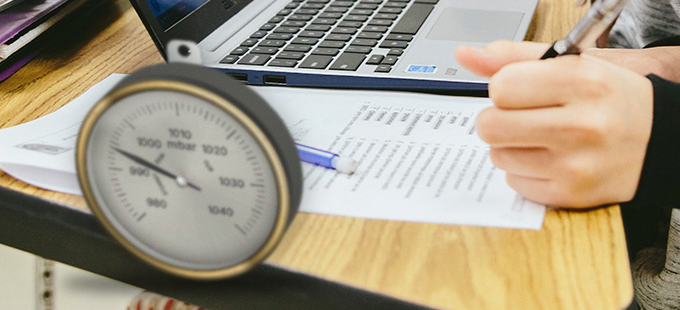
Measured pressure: 995 mbar
